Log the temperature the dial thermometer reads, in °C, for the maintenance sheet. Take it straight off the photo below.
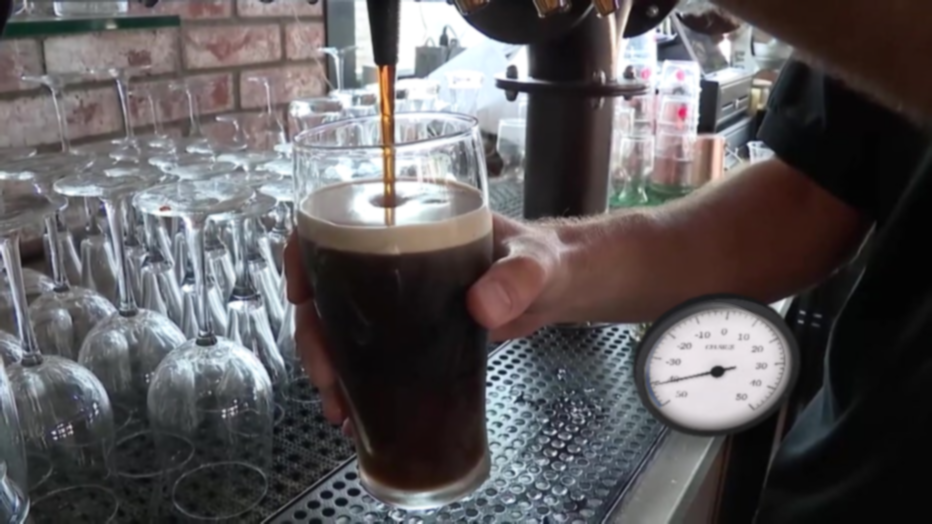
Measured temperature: -40 °C
